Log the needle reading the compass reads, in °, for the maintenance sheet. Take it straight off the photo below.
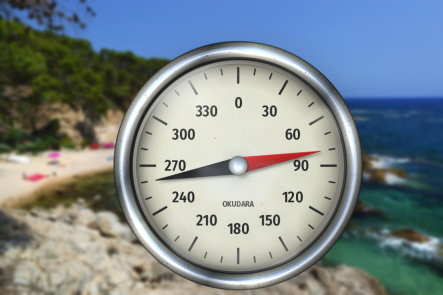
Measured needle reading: 80 °
